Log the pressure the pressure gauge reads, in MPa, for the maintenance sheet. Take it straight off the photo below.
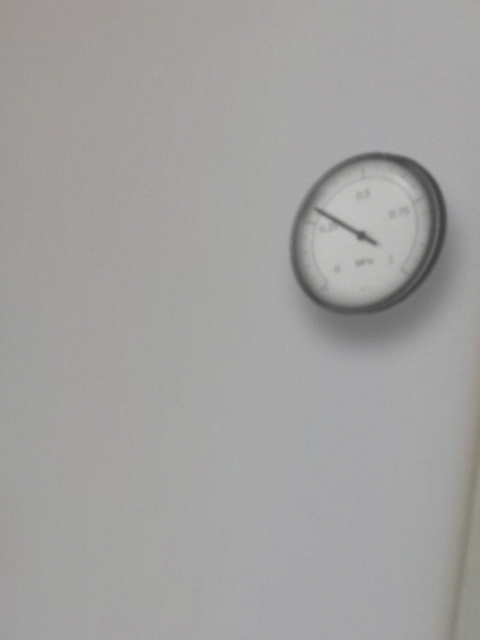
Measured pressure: 0.3 MPa
